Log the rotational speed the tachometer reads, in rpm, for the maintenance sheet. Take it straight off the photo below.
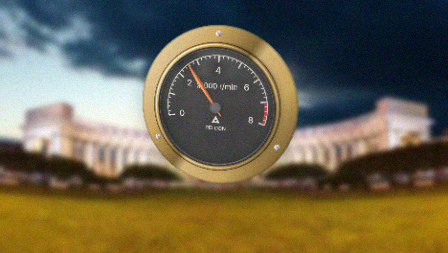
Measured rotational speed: 2600 rpm
